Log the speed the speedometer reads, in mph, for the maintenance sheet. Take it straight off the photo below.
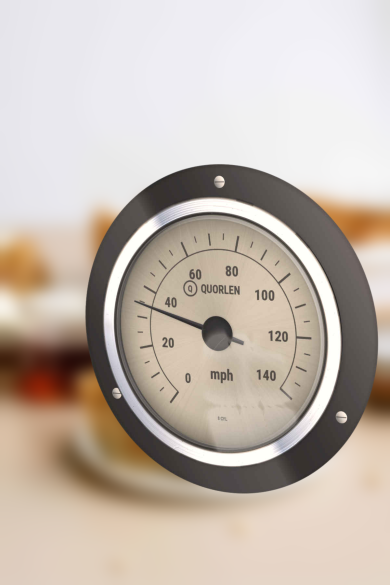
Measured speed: 35 mph
